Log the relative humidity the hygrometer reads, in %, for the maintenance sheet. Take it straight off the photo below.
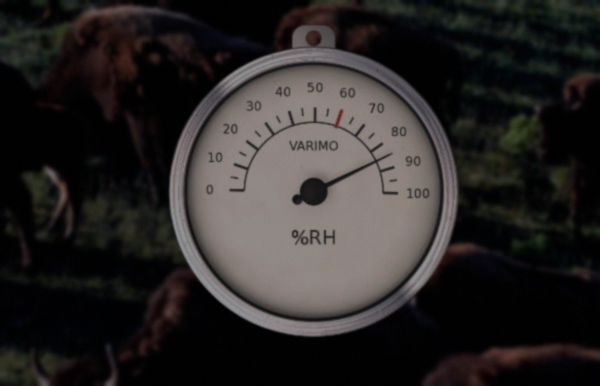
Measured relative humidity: 85 %
